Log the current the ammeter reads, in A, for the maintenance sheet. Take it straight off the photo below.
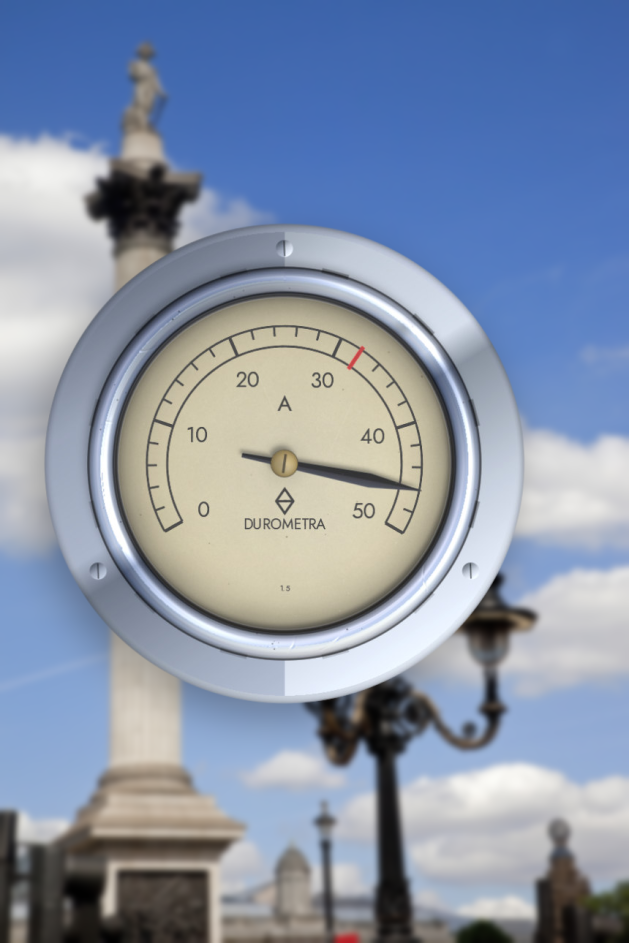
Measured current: 46 A
